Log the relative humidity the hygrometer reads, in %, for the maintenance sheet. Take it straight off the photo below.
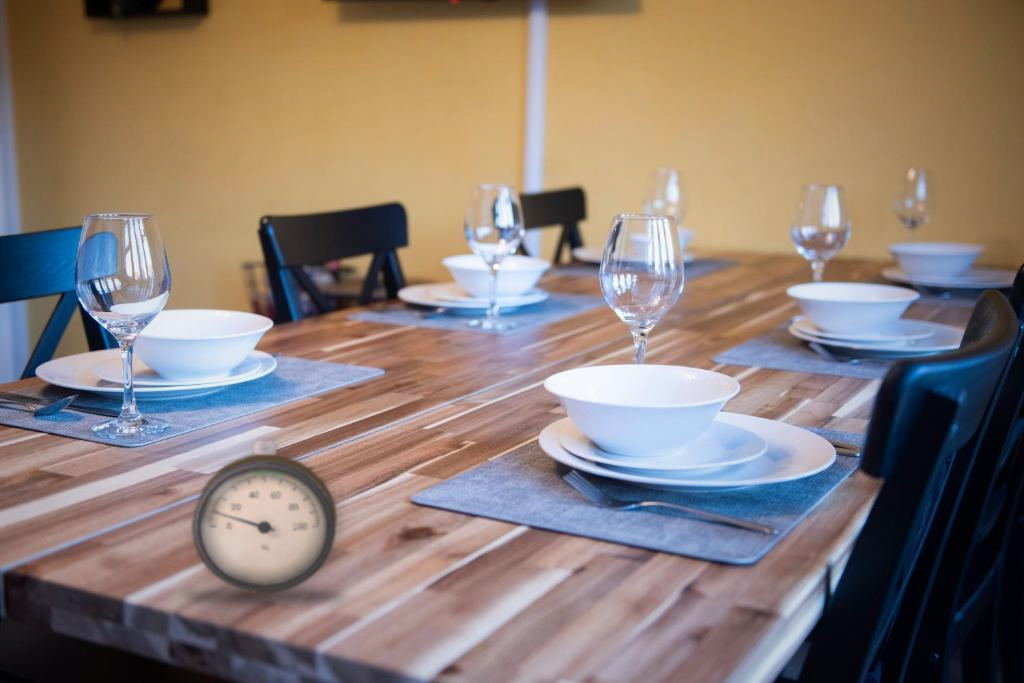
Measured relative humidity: 10 %
